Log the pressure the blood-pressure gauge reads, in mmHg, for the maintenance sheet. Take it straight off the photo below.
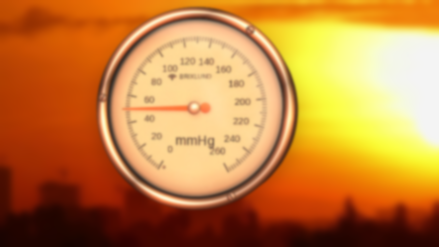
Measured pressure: 50 mmHg
